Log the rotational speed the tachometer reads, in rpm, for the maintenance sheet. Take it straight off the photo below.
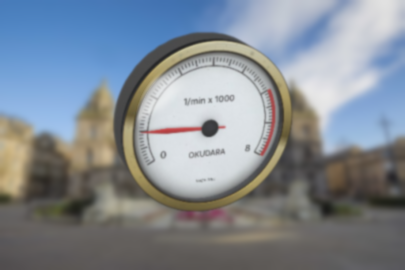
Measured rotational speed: 1000 rpm
